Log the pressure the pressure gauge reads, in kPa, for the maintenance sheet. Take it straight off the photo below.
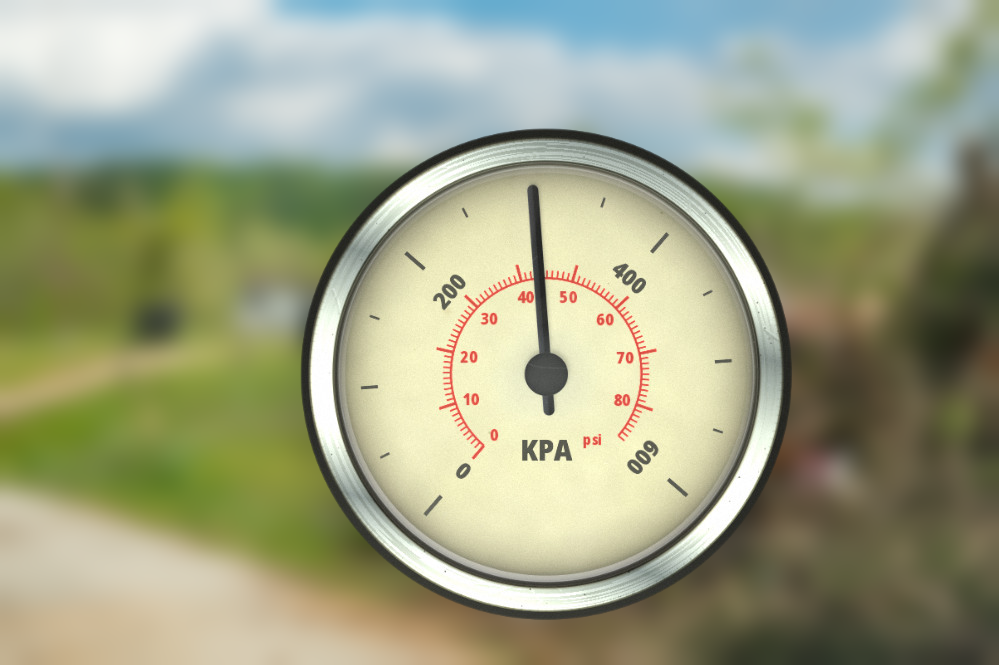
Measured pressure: 300 kPa
